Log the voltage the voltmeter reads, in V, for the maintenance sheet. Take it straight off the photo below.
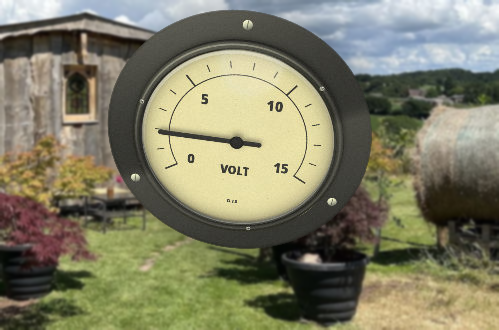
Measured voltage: 2 V
